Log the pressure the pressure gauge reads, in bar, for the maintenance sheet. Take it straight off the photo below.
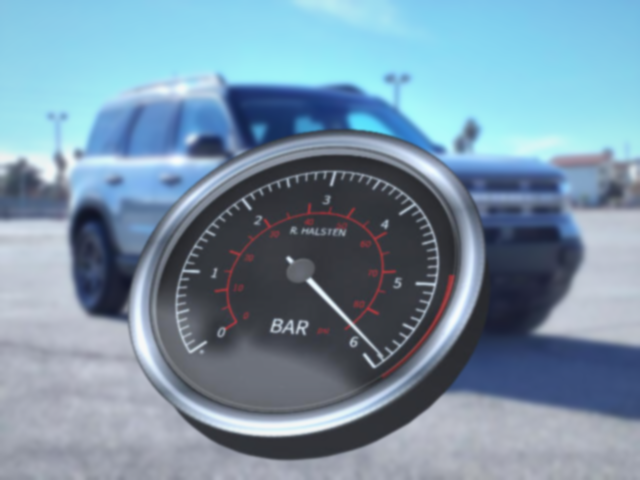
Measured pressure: 5.9 bar
